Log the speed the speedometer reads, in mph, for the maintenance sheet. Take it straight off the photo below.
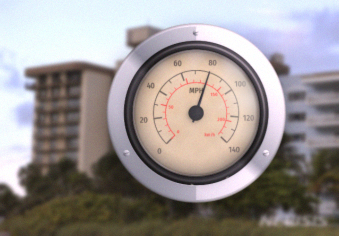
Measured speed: 80 mph
